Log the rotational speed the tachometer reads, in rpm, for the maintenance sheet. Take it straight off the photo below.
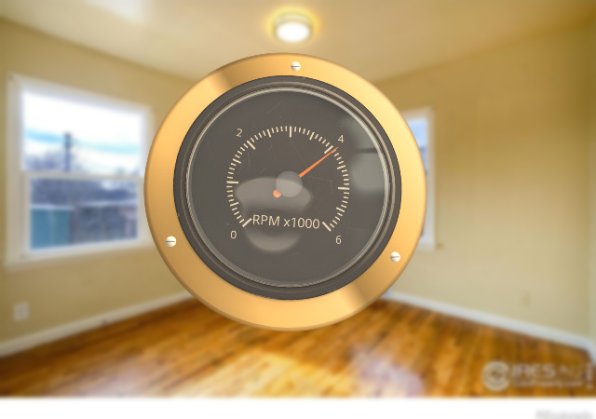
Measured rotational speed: 4100 rpm
